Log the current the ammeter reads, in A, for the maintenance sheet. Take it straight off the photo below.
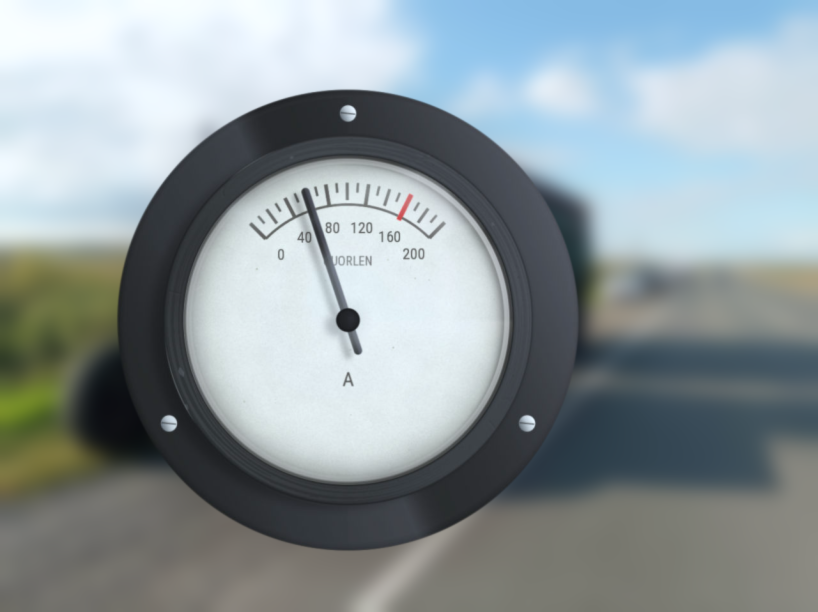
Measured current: 60 A
